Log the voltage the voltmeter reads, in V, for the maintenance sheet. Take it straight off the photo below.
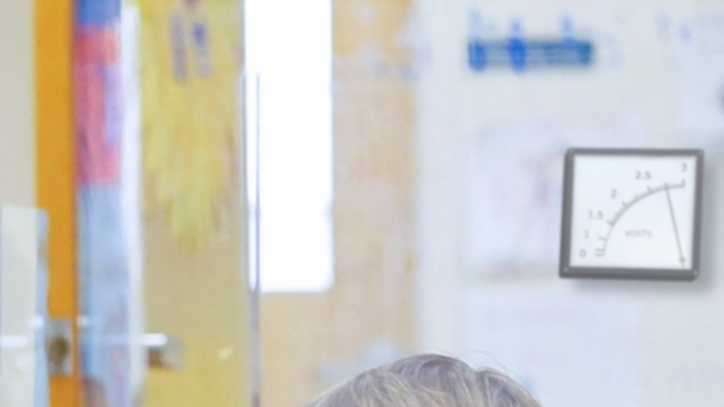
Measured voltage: 2.75 V
